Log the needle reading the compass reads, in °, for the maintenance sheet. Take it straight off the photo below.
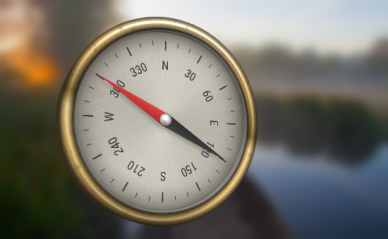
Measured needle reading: 300 °
